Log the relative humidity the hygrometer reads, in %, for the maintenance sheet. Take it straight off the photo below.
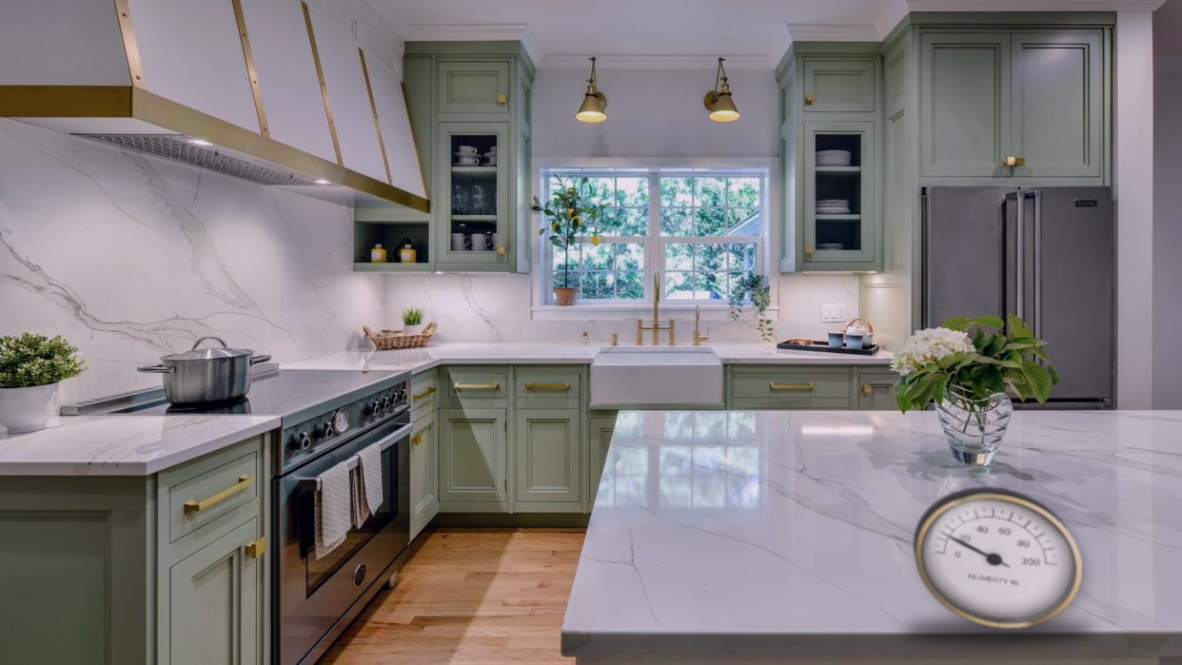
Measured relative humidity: 15 %
